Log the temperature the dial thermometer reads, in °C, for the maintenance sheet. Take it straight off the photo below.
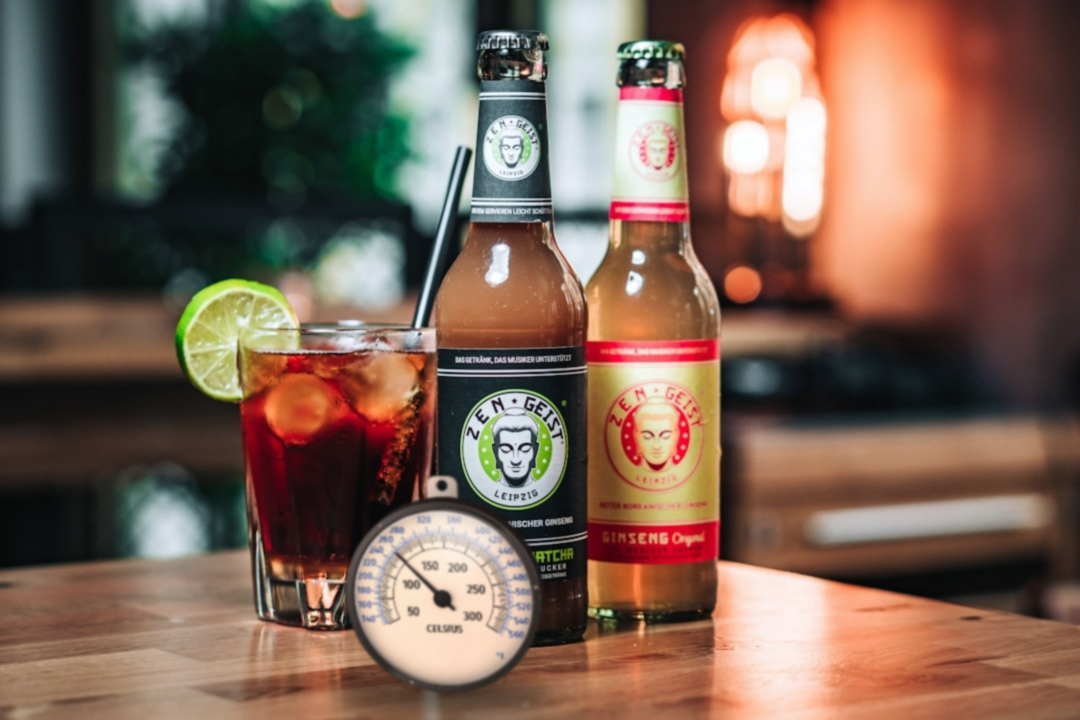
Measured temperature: 125 °C
